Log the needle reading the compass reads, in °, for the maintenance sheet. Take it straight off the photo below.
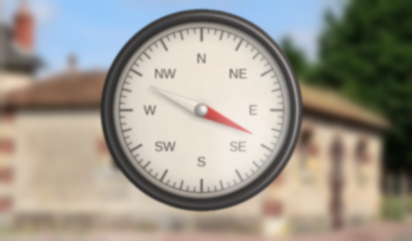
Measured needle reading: 115 °
